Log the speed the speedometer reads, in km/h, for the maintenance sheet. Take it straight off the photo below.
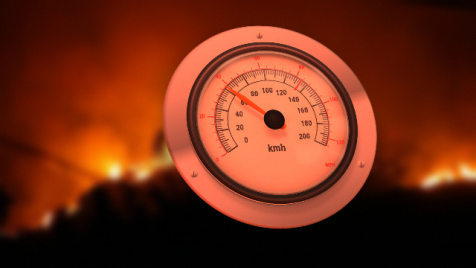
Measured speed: 60 km/h
